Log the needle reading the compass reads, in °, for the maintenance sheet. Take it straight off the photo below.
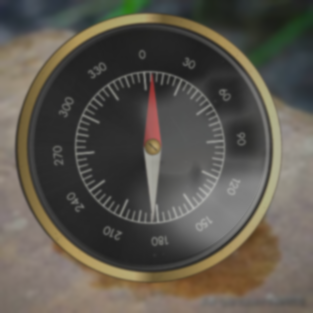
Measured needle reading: 5 °
